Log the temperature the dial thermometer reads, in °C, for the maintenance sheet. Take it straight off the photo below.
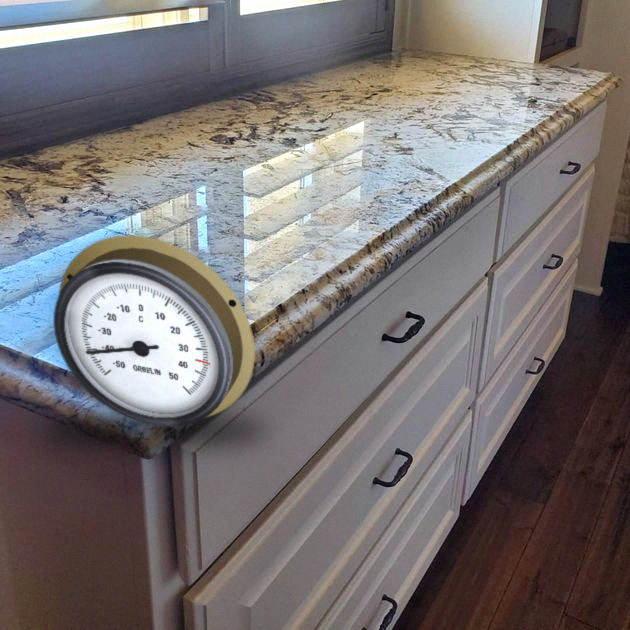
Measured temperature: -40 °C
